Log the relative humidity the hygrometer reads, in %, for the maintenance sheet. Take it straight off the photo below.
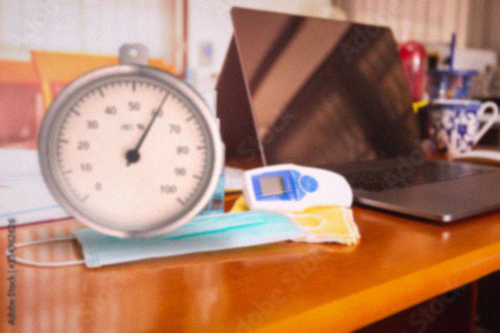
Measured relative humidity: 60 %
